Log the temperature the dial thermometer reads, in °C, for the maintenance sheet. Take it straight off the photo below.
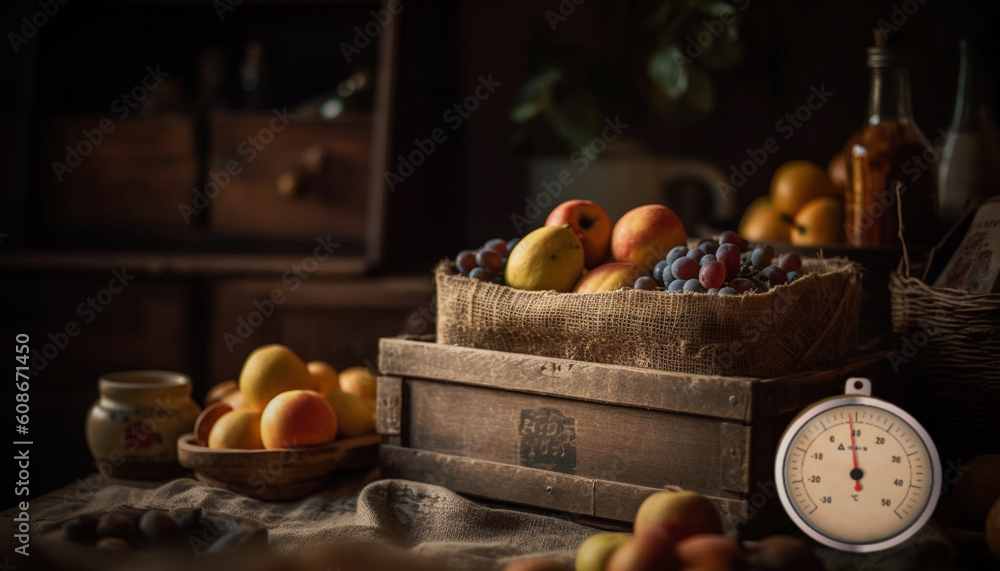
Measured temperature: 8 °C
